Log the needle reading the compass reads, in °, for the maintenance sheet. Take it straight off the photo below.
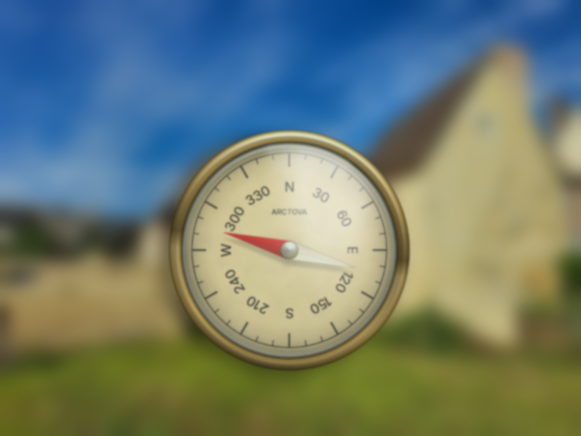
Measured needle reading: 285 °
